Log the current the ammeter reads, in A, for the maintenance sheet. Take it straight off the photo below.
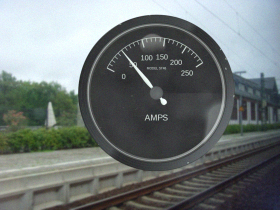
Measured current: 50 A
